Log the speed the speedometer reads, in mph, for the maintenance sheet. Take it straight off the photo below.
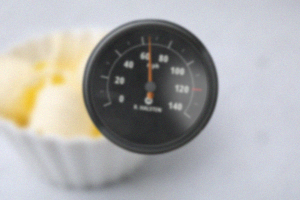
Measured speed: 65 mph
